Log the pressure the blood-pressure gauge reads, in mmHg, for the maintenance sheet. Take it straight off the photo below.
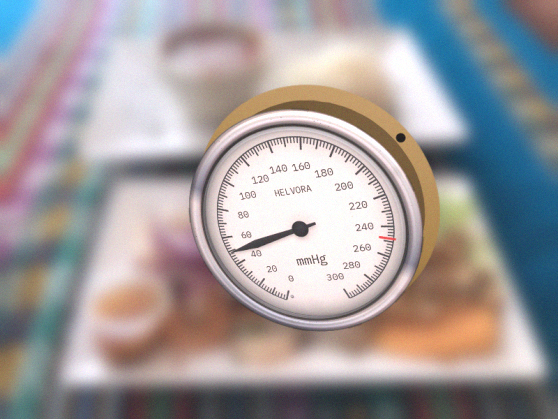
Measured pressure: 50 mmHg
